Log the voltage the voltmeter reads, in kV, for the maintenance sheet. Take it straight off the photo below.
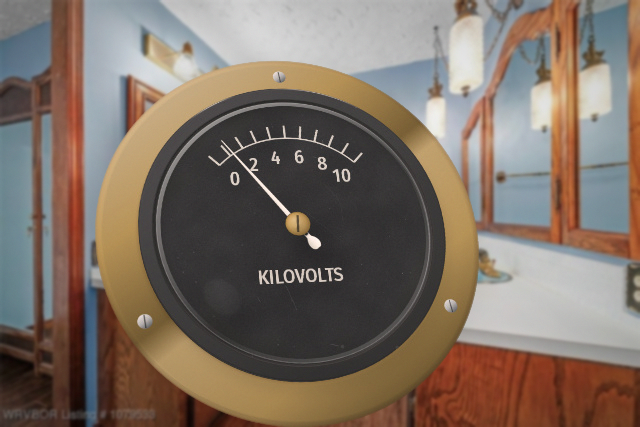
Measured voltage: 1 kV
